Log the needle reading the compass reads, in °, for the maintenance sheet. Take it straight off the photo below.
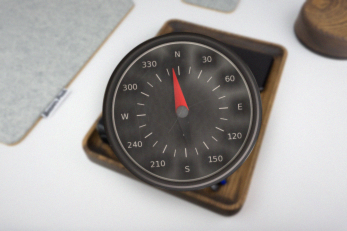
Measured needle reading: 352.5 °
